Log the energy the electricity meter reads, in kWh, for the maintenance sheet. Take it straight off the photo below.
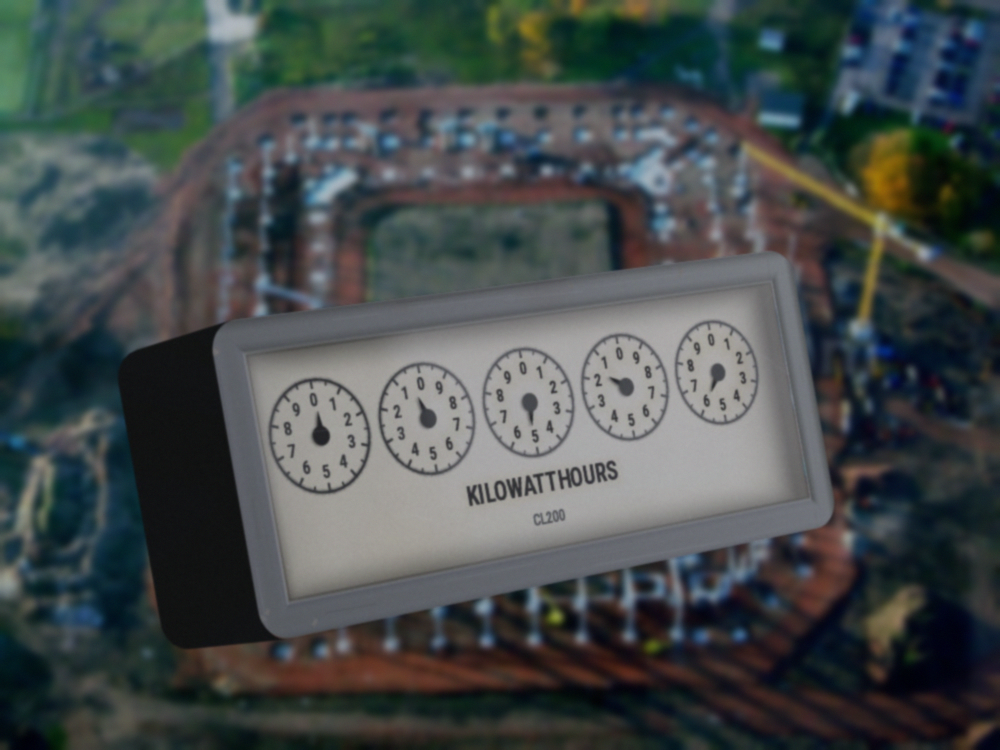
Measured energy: 516 kWh
